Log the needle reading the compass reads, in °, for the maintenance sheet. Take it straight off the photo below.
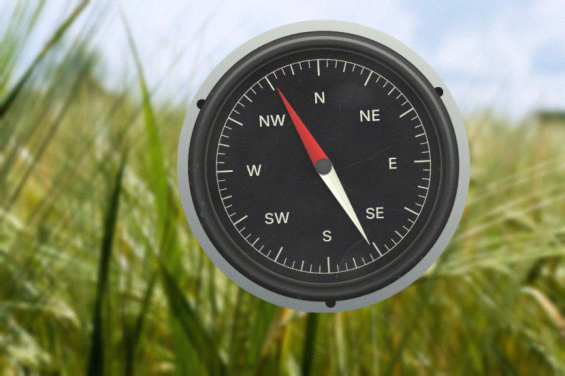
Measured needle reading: 332.5 °
